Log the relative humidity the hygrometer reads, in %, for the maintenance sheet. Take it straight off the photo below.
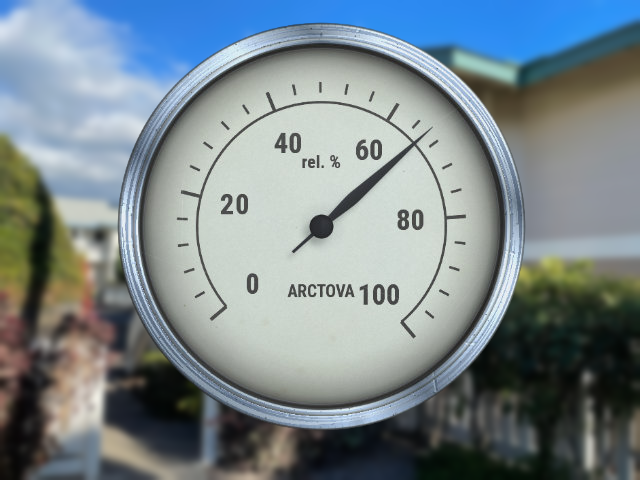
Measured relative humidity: 66 %
